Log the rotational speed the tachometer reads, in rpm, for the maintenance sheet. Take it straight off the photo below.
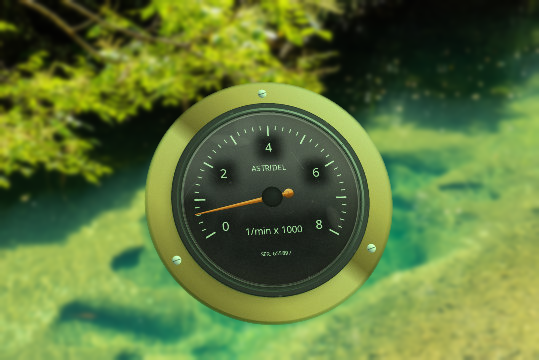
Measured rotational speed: 600 rpm
